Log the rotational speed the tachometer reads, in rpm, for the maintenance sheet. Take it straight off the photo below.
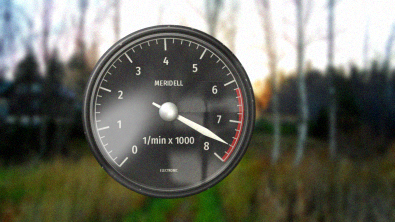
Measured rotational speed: 7600 rpm
